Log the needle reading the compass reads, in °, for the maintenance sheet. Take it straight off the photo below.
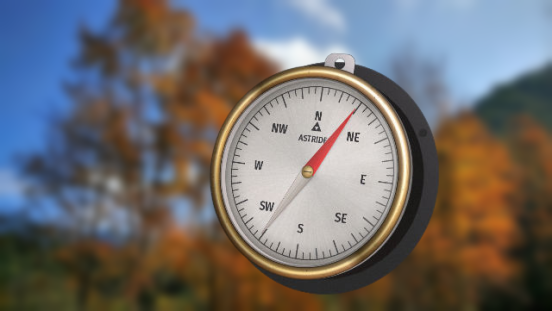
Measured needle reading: 30 °
